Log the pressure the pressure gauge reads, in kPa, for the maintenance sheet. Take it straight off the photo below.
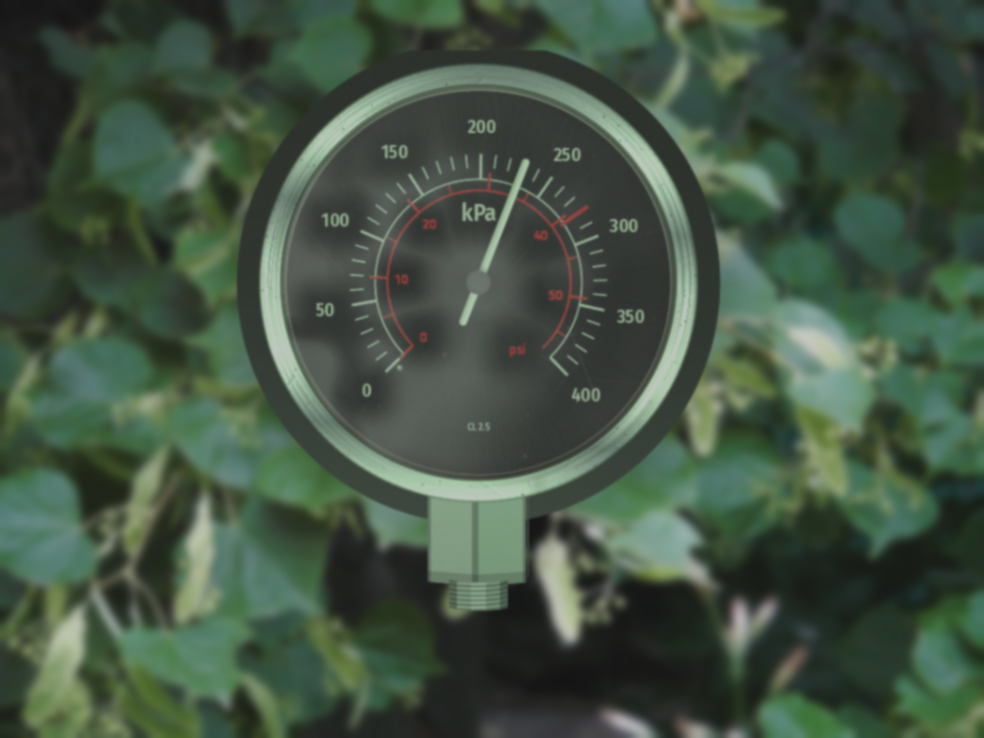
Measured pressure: 230 kPa
